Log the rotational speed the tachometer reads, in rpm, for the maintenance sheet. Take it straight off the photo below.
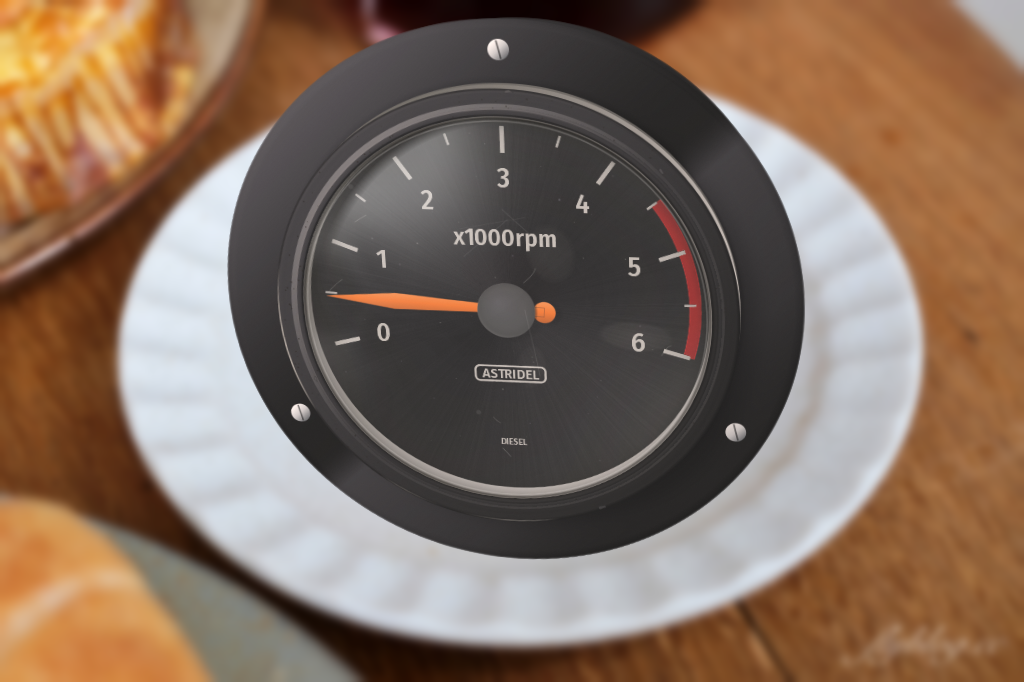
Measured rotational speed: 500 rpm
